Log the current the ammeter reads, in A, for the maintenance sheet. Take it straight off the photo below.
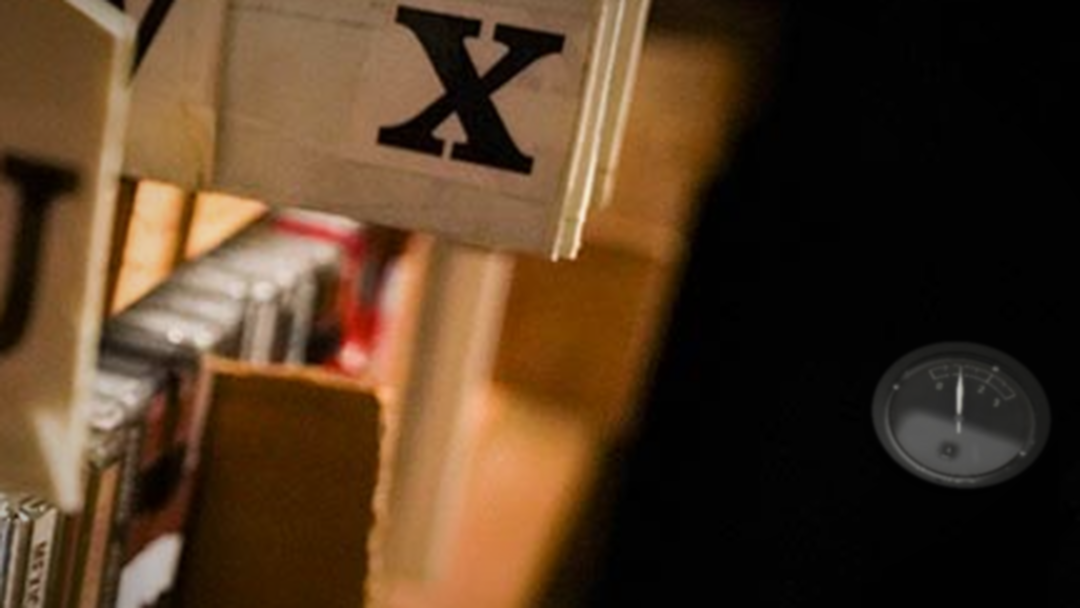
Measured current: 1 A
